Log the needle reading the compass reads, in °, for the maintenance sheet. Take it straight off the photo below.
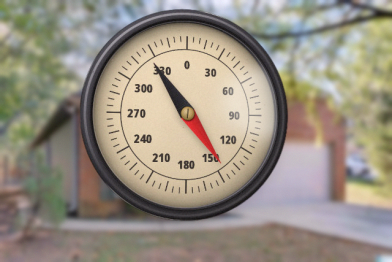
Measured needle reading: 145 °
